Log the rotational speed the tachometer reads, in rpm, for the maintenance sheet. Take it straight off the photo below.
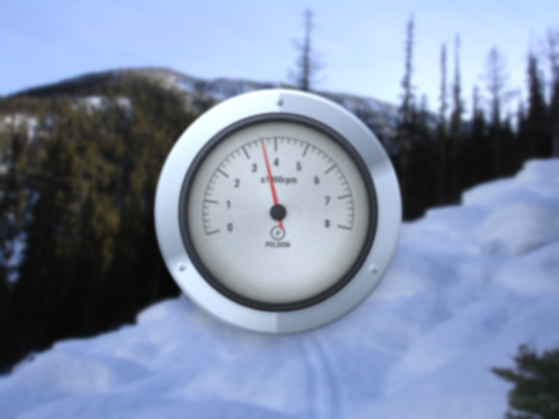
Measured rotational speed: 3600 rpm
